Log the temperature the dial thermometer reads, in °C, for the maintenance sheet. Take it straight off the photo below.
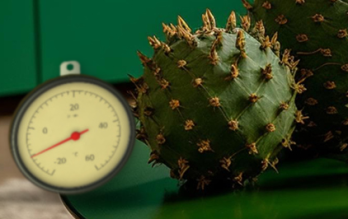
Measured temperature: -10 °C
